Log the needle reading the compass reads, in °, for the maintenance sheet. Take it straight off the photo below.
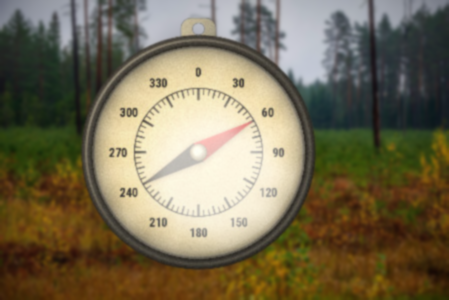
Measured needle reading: 60 °
